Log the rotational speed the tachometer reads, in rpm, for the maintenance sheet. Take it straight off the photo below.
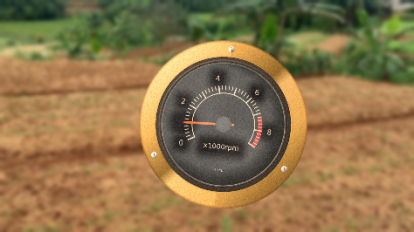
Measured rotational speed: 1000 rpm
